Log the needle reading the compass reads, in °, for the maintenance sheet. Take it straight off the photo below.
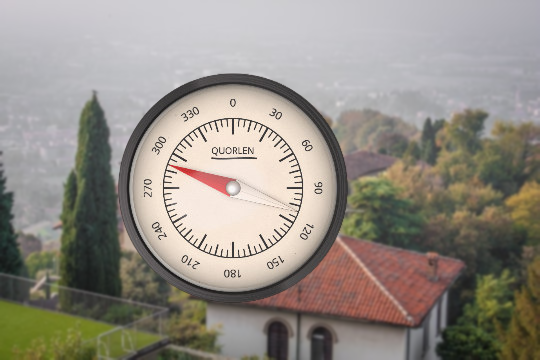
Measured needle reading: 290 °
